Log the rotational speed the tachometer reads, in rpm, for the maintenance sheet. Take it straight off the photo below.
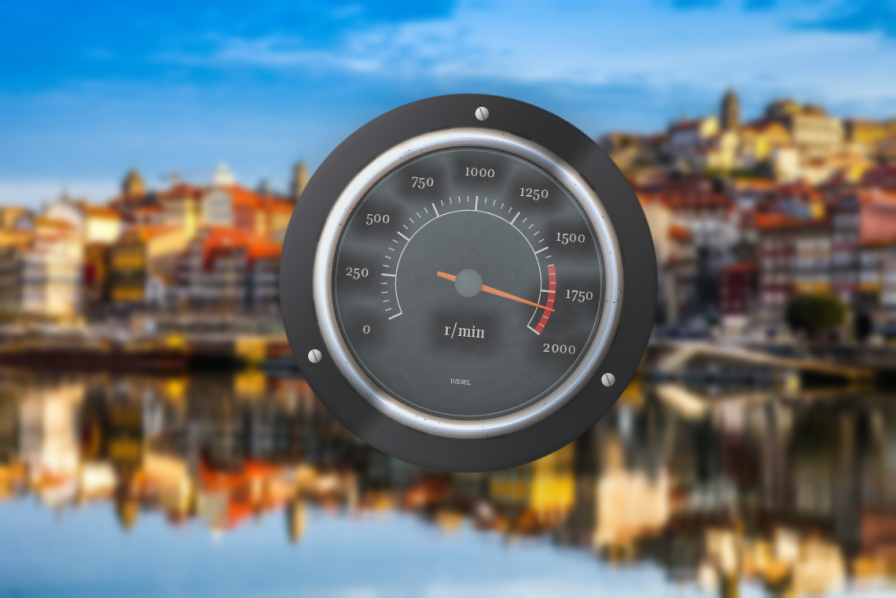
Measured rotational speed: 1850 rpm
